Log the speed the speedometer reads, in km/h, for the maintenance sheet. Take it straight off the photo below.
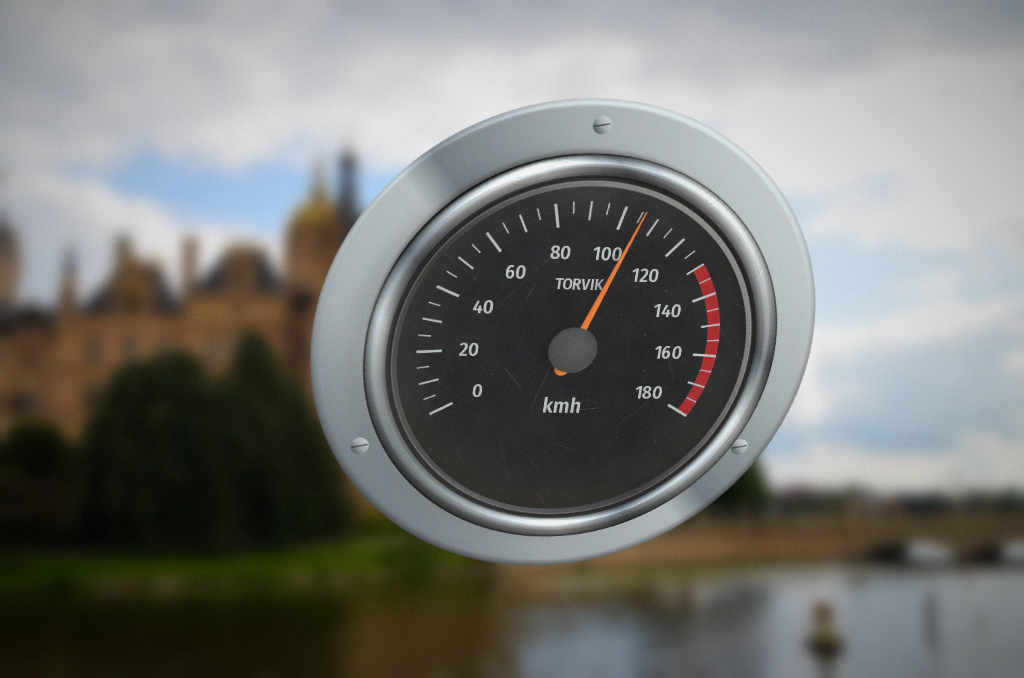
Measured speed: 105 km/h
